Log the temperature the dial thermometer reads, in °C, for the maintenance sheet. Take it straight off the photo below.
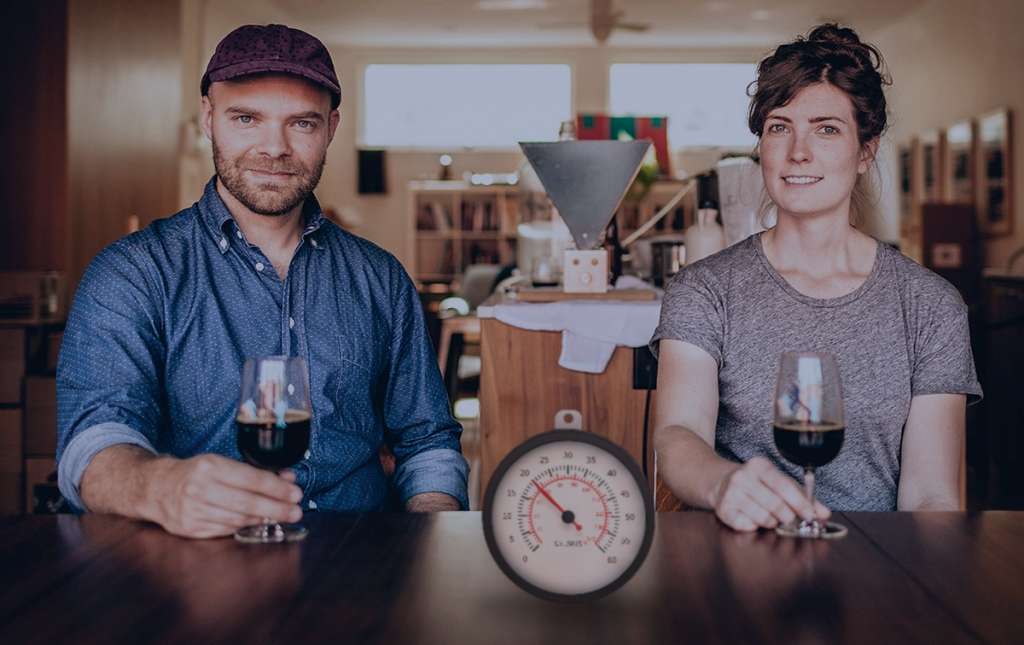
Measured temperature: 20 °C
